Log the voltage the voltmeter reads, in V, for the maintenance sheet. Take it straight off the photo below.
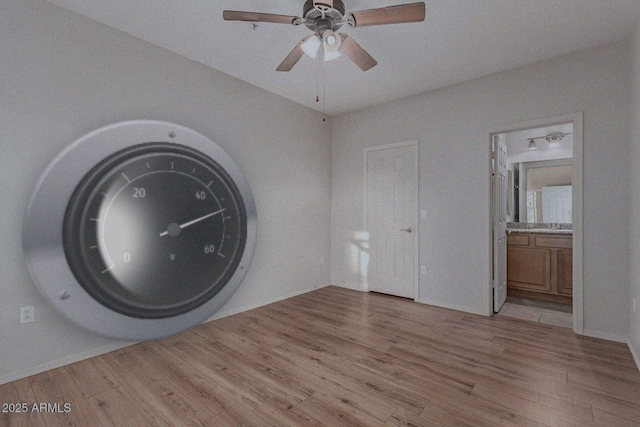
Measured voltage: 47.5 V
